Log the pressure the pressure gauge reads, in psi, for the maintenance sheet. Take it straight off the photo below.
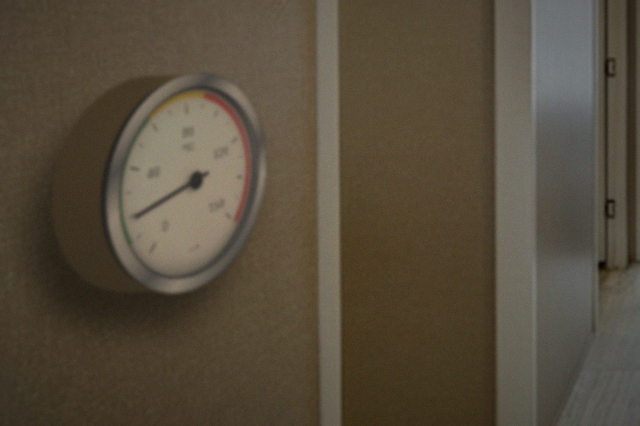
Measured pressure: 20 psi
